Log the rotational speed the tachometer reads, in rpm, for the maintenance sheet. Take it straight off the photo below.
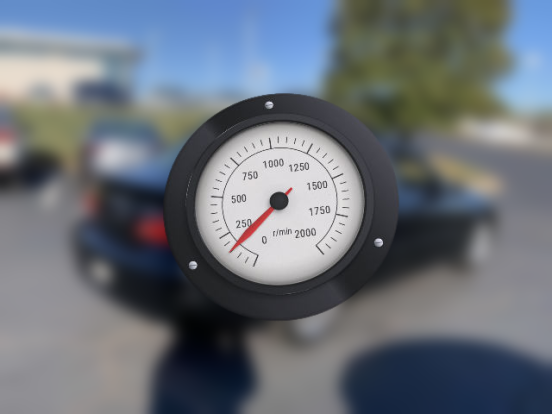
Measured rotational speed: 150 rpm
